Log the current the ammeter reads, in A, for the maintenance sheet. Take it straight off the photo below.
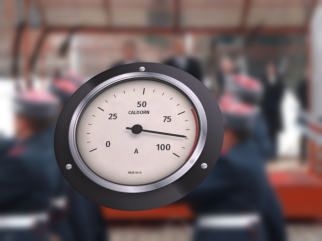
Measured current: 90 A
